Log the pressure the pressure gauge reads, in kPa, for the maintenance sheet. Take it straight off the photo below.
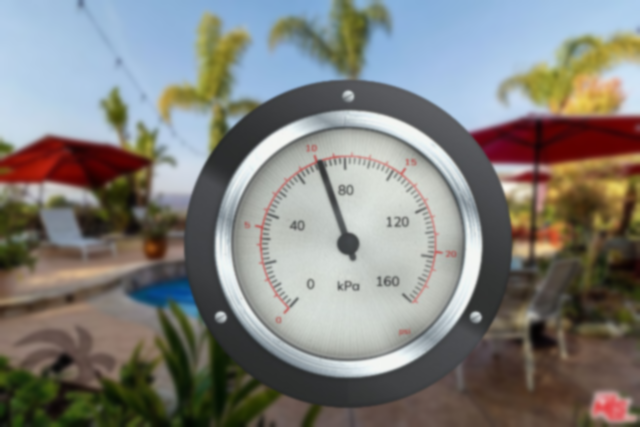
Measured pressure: 70 kPa
